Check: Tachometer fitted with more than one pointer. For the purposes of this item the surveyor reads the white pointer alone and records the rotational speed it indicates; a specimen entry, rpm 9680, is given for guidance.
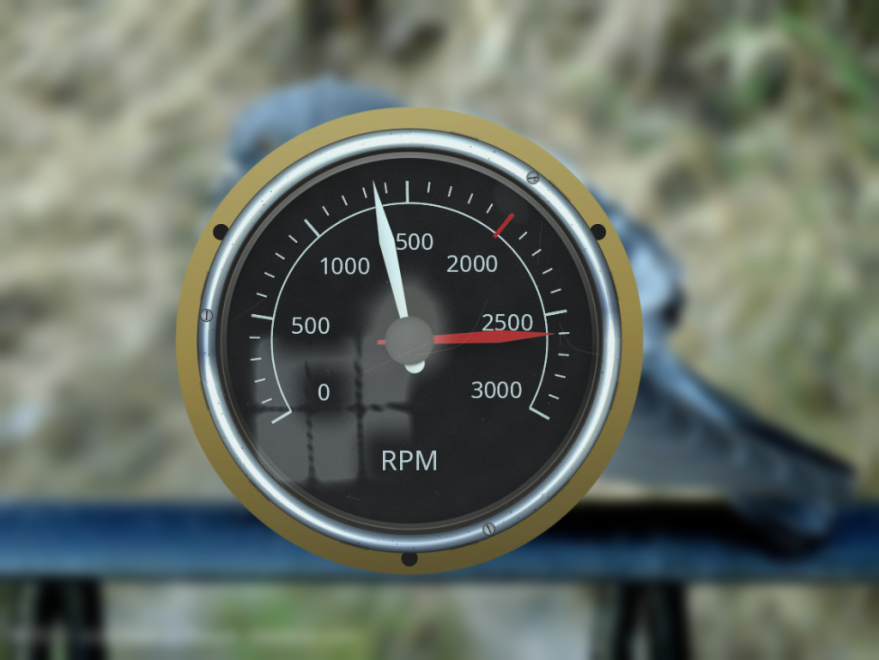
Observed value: rpm 1350
